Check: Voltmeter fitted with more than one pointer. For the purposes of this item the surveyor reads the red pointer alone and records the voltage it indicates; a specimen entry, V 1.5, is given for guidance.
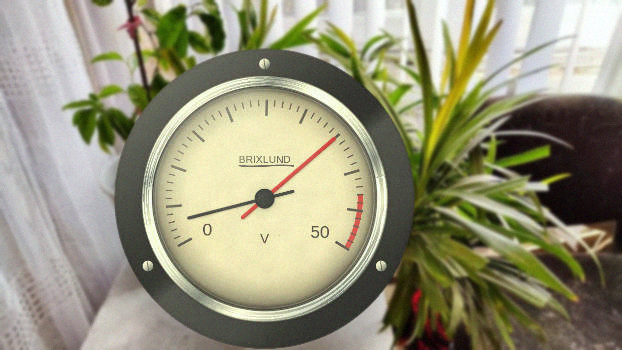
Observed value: V 35
